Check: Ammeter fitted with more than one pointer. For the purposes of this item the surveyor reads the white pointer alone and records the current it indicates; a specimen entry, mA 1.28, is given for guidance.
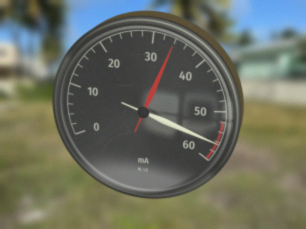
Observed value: mA 56
